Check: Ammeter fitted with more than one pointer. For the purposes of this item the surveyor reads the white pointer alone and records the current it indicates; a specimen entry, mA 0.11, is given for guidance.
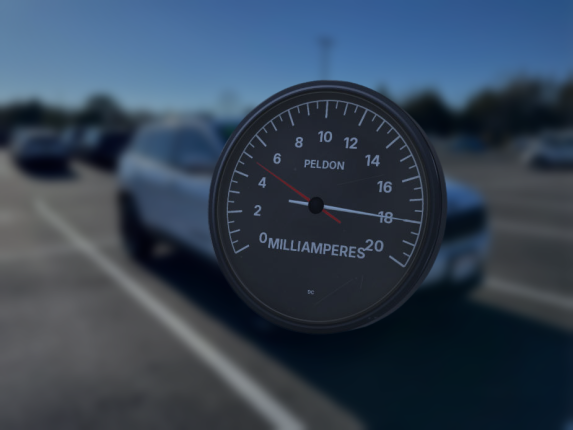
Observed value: mA 18
